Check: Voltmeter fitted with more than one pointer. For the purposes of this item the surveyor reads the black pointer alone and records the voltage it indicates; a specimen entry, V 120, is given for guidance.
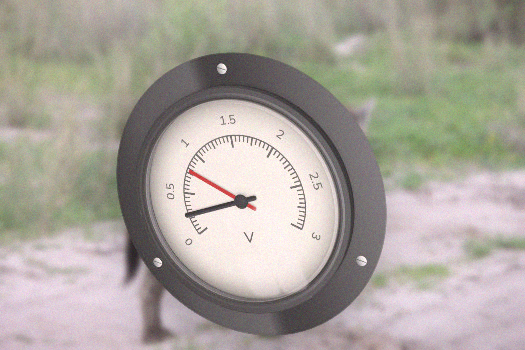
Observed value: V 0.25
